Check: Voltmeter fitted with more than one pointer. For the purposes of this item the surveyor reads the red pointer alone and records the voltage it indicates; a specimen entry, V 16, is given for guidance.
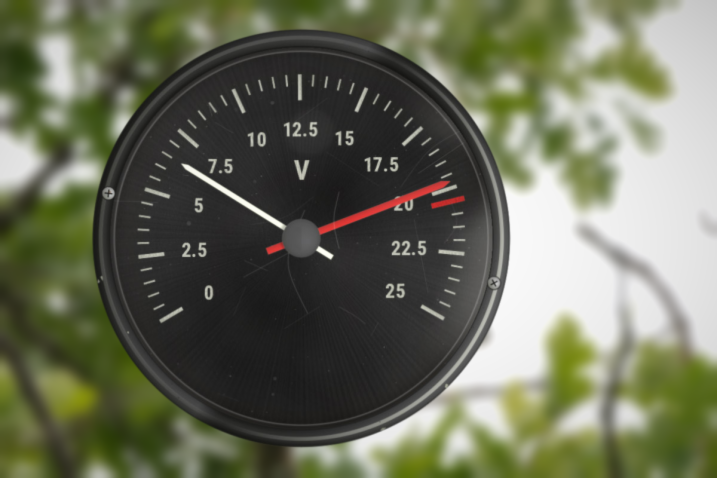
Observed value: V 19.75
